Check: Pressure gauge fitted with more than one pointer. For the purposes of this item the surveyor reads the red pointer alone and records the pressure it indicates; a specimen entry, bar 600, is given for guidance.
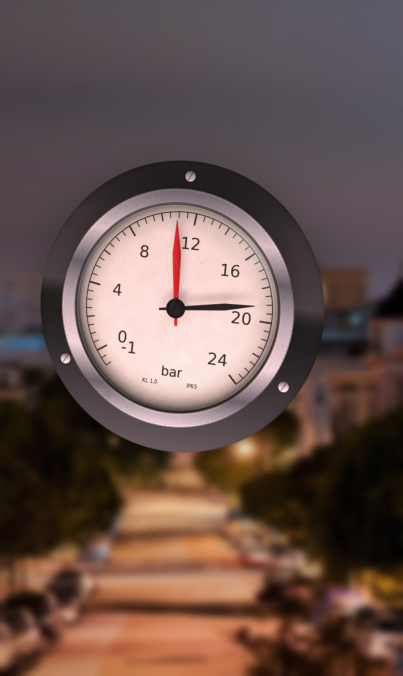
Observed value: bar 11
